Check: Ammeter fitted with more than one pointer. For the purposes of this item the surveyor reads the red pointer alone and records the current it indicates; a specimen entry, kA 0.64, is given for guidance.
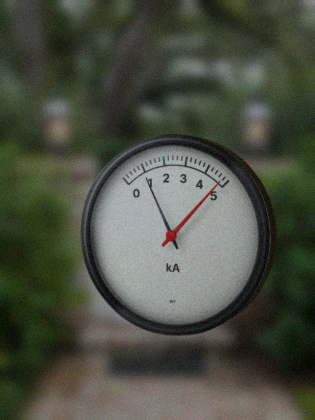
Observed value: kA 4.8
